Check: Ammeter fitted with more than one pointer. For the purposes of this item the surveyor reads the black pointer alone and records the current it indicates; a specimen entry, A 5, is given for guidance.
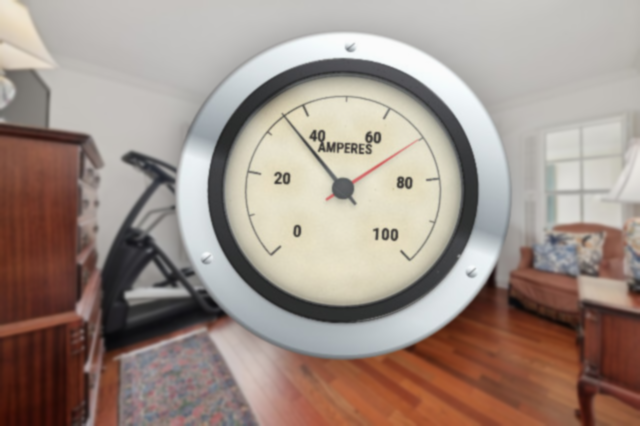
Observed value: A 35
